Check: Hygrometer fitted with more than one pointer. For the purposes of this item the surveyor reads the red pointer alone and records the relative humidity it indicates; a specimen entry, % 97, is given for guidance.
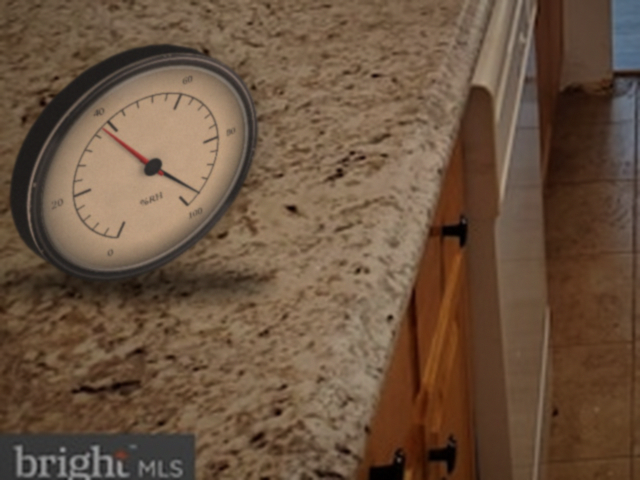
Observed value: % 38
